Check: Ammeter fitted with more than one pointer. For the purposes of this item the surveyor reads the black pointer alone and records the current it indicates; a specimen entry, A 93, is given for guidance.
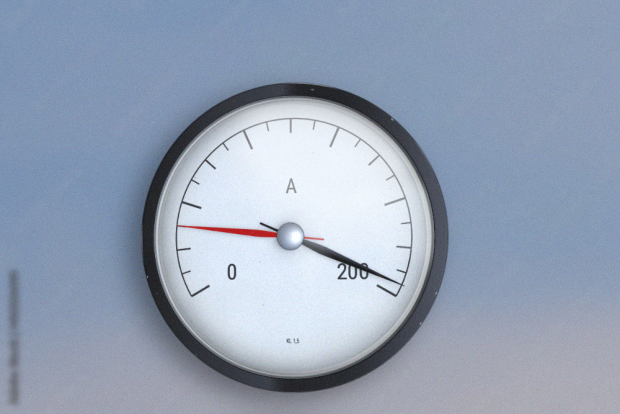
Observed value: A 195
